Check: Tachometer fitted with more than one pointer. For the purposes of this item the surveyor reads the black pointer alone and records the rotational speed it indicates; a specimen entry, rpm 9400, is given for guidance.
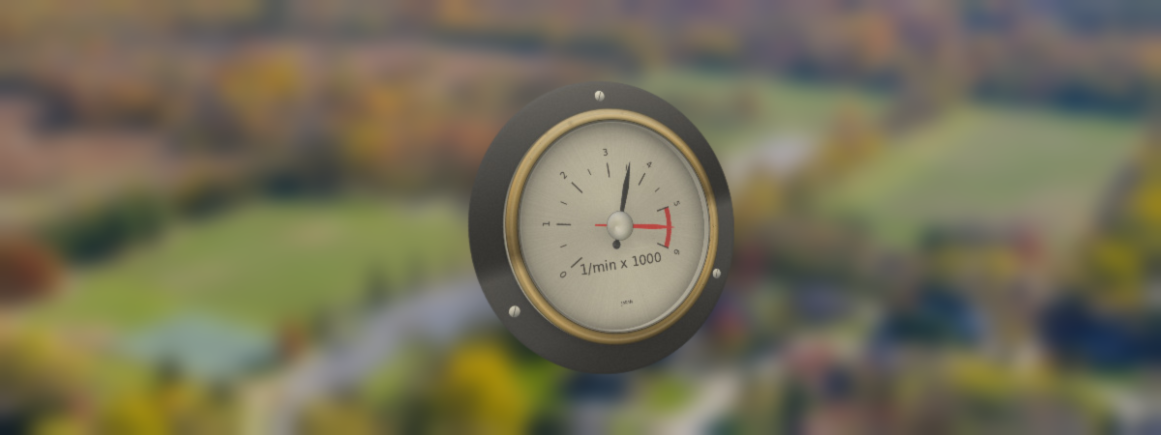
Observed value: rpm 3500
